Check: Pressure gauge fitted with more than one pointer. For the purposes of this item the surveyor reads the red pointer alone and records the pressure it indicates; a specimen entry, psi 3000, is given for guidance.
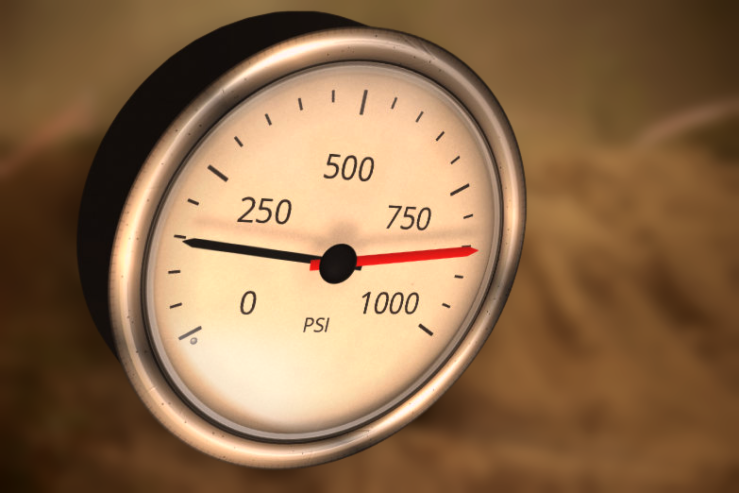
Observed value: psi 850
